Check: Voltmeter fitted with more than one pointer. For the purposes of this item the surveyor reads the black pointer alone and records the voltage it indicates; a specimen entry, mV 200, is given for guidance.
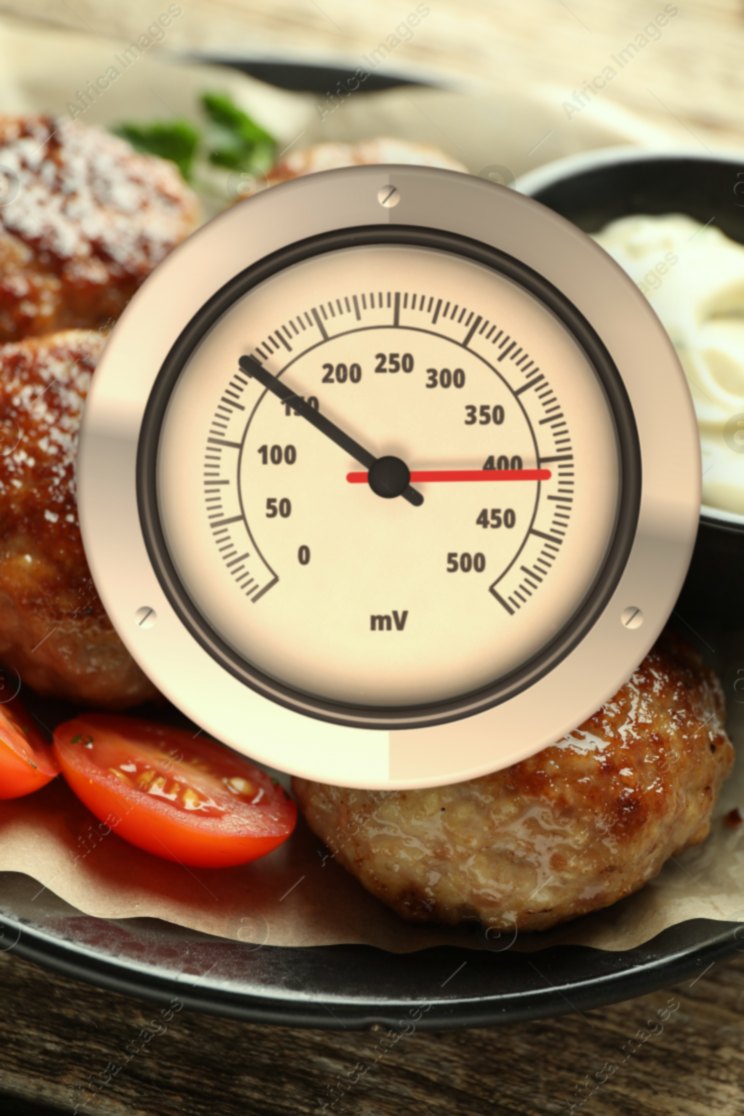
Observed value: mV 150
